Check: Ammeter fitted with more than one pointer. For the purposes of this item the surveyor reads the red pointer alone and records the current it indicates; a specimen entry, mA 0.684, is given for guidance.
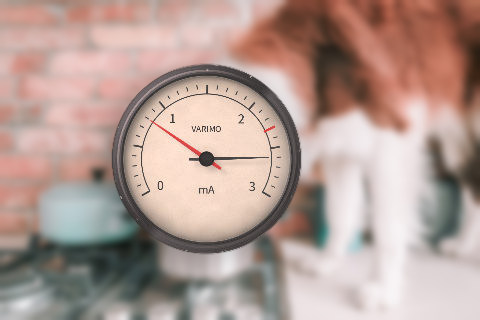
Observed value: mA 0.8
